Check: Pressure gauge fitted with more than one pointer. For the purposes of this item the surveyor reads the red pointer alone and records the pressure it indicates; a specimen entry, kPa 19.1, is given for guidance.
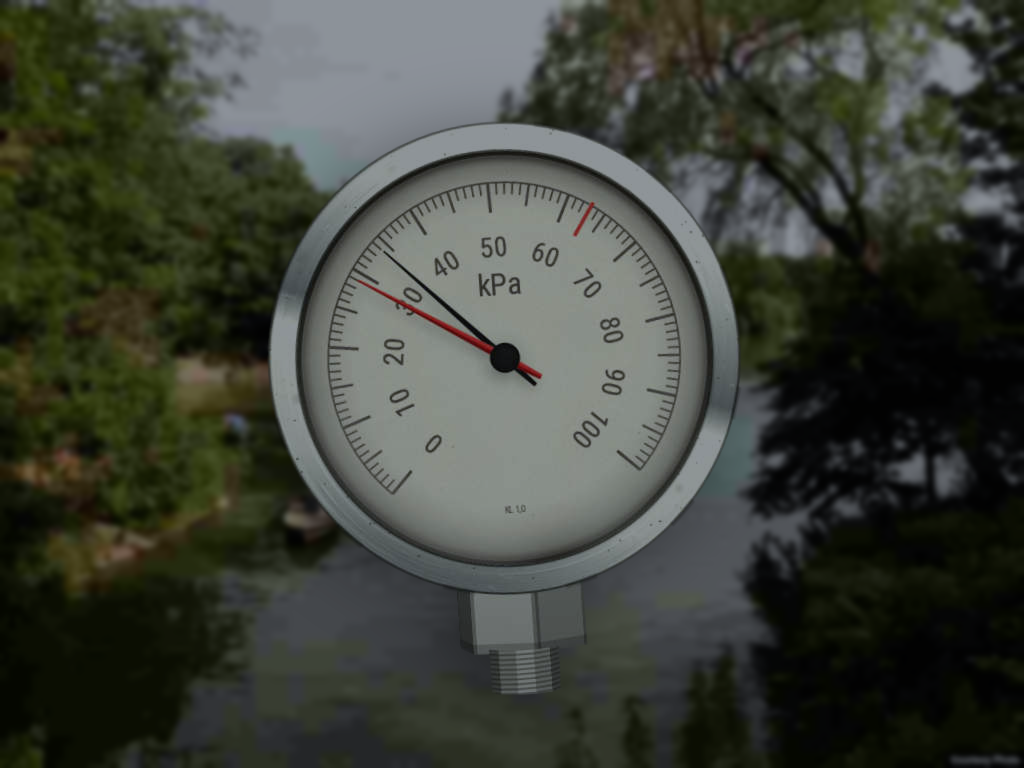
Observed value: kPa 29
